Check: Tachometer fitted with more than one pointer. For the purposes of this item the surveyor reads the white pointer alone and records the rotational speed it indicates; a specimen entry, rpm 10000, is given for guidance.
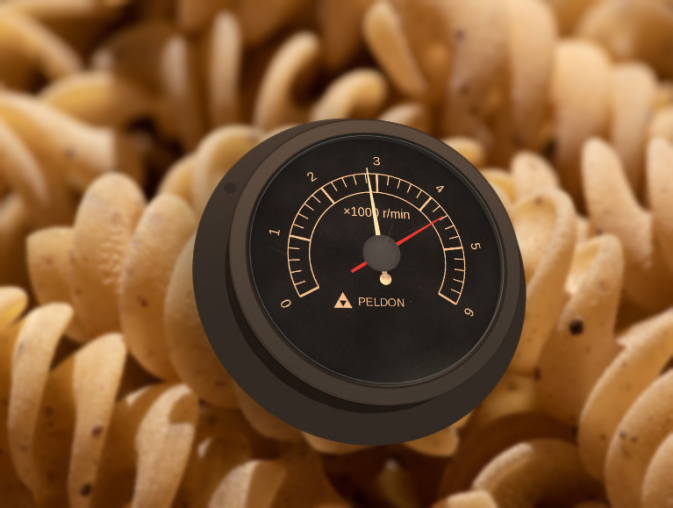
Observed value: rpm 2800
